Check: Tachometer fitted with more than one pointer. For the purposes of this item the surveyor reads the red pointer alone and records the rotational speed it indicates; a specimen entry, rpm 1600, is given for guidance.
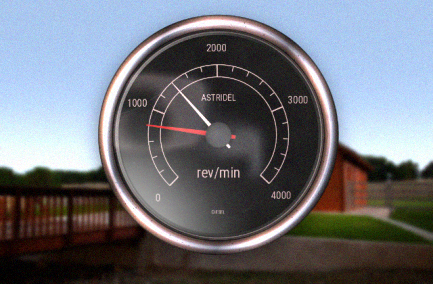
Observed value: rpm 800
